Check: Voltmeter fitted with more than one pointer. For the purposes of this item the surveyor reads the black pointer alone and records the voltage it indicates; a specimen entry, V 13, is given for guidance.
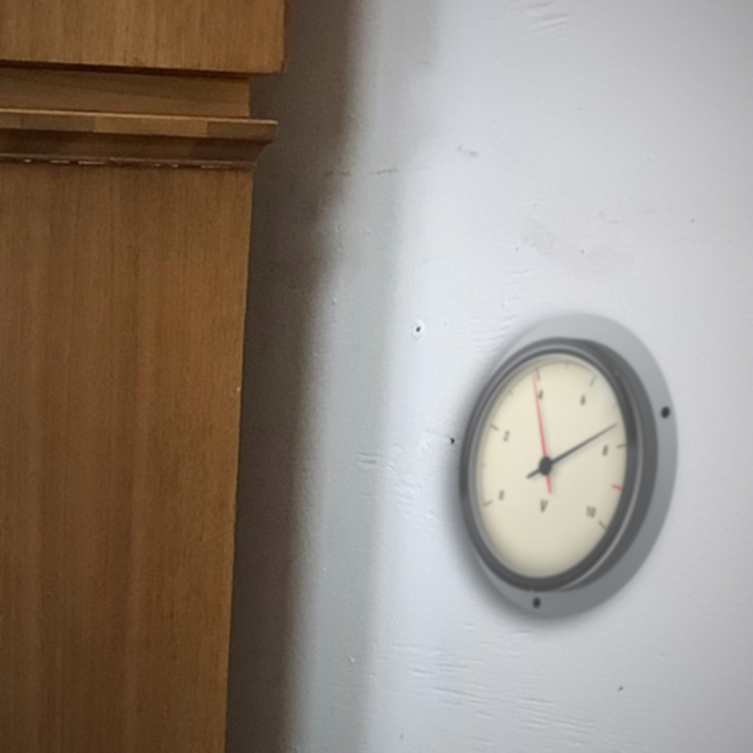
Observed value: V 7.5
